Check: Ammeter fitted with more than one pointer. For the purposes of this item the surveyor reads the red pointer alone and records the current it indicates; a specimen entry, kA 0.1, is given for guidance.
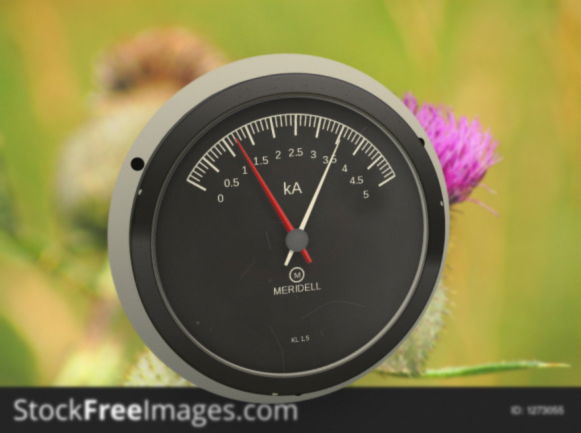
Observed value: kA 1.2
